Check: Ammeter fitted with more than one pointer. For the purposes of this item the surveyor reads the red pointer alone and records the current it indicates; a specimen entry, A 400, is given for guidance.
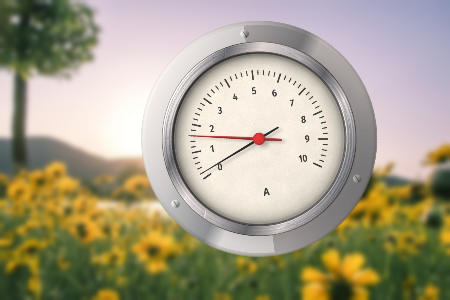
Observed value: A 1.6
